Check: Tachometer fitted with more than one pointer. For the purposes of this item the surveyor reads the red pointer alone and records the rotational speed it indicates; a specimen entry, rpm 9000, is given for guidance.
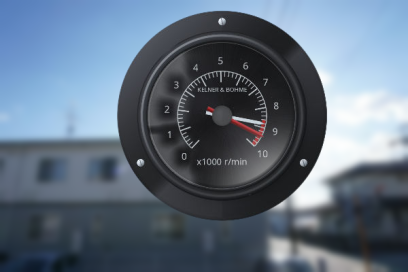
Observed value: rpm 9400
